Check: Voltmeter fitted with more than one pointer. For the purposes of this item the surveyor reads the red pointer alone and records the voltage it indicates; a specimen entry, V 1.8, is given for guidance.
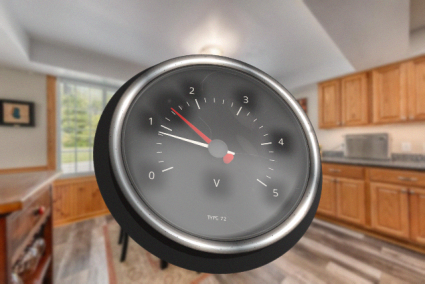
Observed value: V 1.4
